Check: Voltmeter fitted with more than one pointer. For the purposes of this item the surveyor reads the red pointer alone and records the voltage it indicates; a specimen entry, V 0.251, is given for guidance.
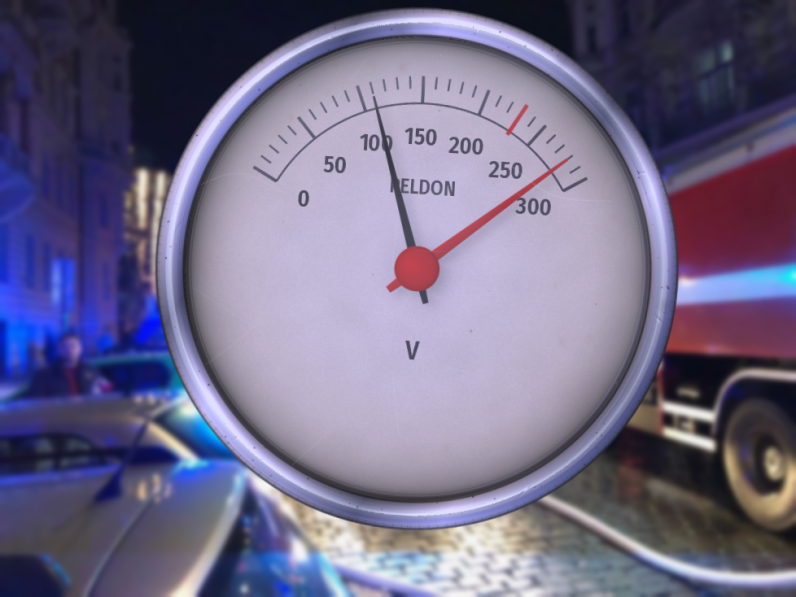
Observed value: V 280
